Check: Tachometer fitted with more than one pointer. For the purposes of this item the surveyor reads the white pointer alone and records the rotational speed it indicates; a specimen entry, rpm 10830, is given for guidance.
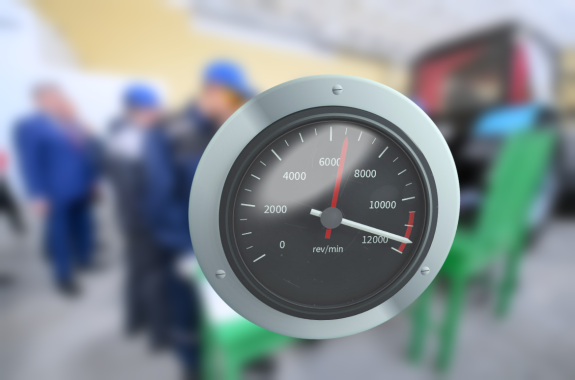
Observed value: rpm 11500
